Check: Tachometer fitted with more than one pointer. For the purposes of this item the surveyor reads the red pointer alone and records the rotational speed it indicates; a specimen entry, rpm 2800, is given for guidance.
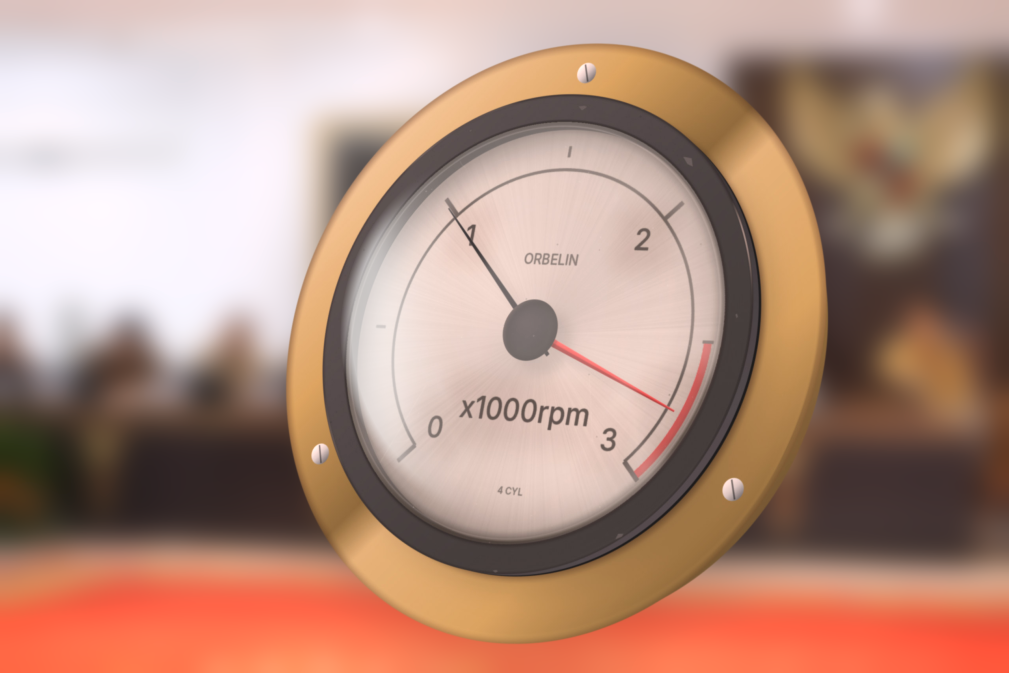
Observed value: rpm 2750
